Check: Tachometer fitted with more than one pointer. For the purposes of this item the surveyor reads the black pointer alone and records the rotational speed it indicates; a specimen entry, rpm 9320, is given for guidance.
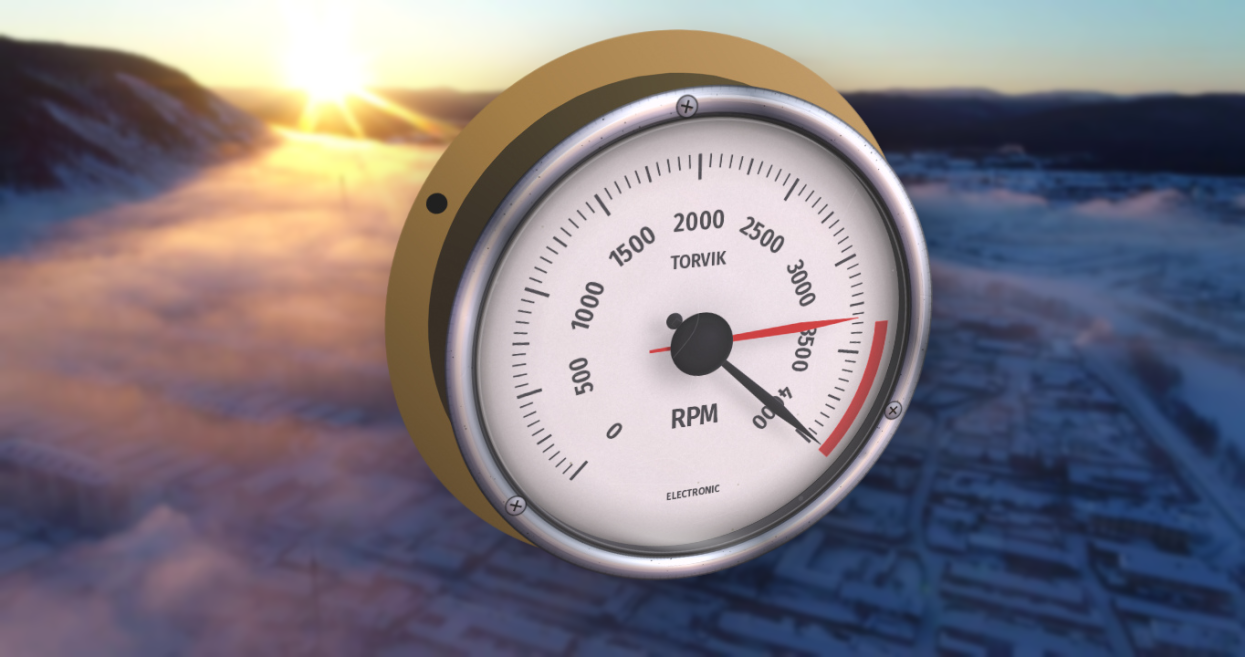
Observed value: rpm 3975
